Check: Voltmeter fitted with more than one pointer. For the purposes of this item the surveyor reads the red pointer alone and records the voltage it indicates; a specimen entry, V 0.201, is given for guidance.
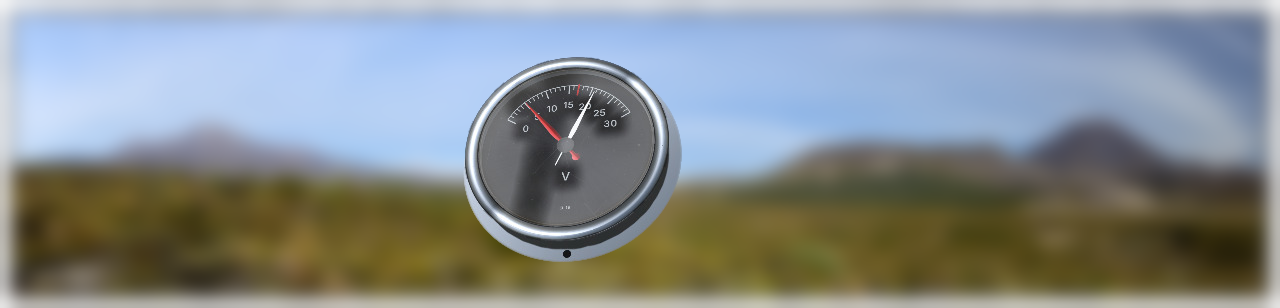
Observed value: V 5
